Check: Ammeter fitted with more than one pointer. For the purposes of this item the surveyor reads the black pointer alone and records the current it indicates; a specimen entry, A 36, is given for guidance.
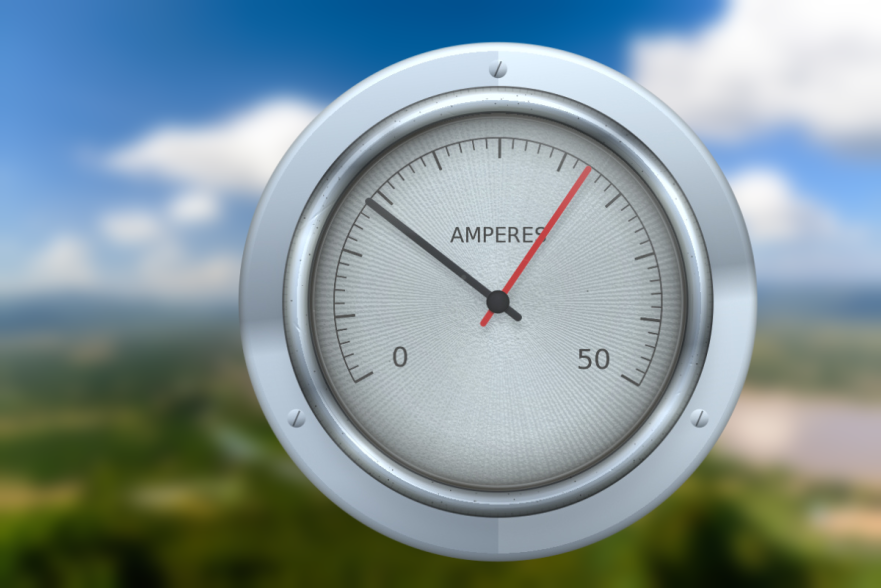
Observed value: A 14
